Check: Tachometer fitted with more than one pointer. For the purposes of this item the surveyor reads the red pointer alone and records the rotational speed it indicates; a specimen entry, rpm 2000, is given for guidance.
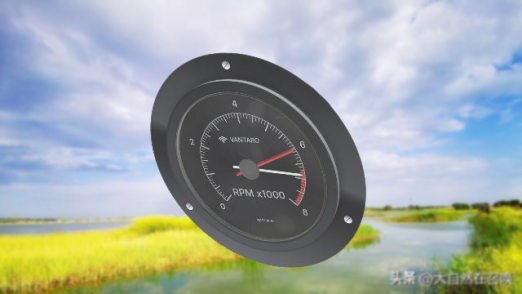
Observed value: rpm 6000
